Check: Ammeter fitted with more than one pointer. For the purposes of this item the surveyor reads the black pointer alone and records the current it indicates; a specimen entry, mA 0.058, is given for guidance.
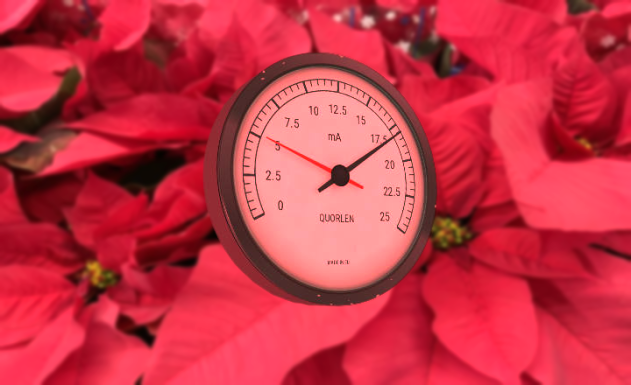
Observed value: mA 18
